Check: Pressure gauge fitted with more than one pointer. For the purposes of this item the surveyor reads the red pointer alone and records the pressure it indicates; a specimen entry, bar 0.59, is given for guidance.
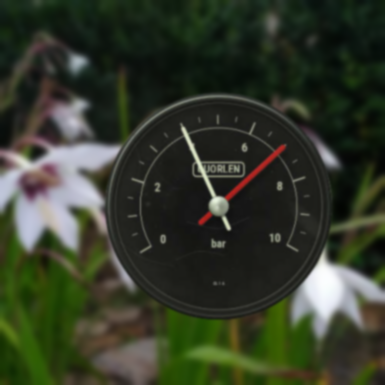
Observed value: bar 7
